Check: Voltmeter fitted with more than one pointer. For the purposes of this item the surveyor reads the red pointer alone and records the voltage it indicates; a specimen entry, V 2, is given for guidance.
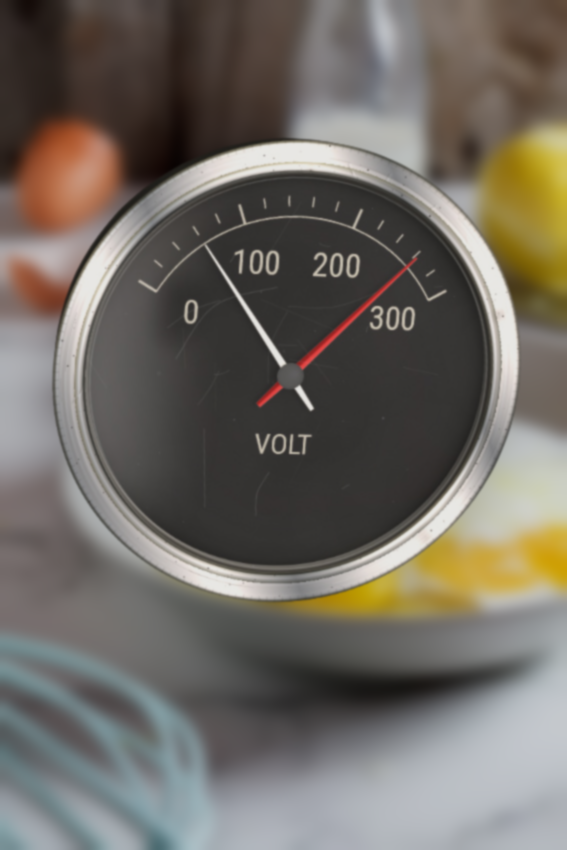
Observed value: V 260
